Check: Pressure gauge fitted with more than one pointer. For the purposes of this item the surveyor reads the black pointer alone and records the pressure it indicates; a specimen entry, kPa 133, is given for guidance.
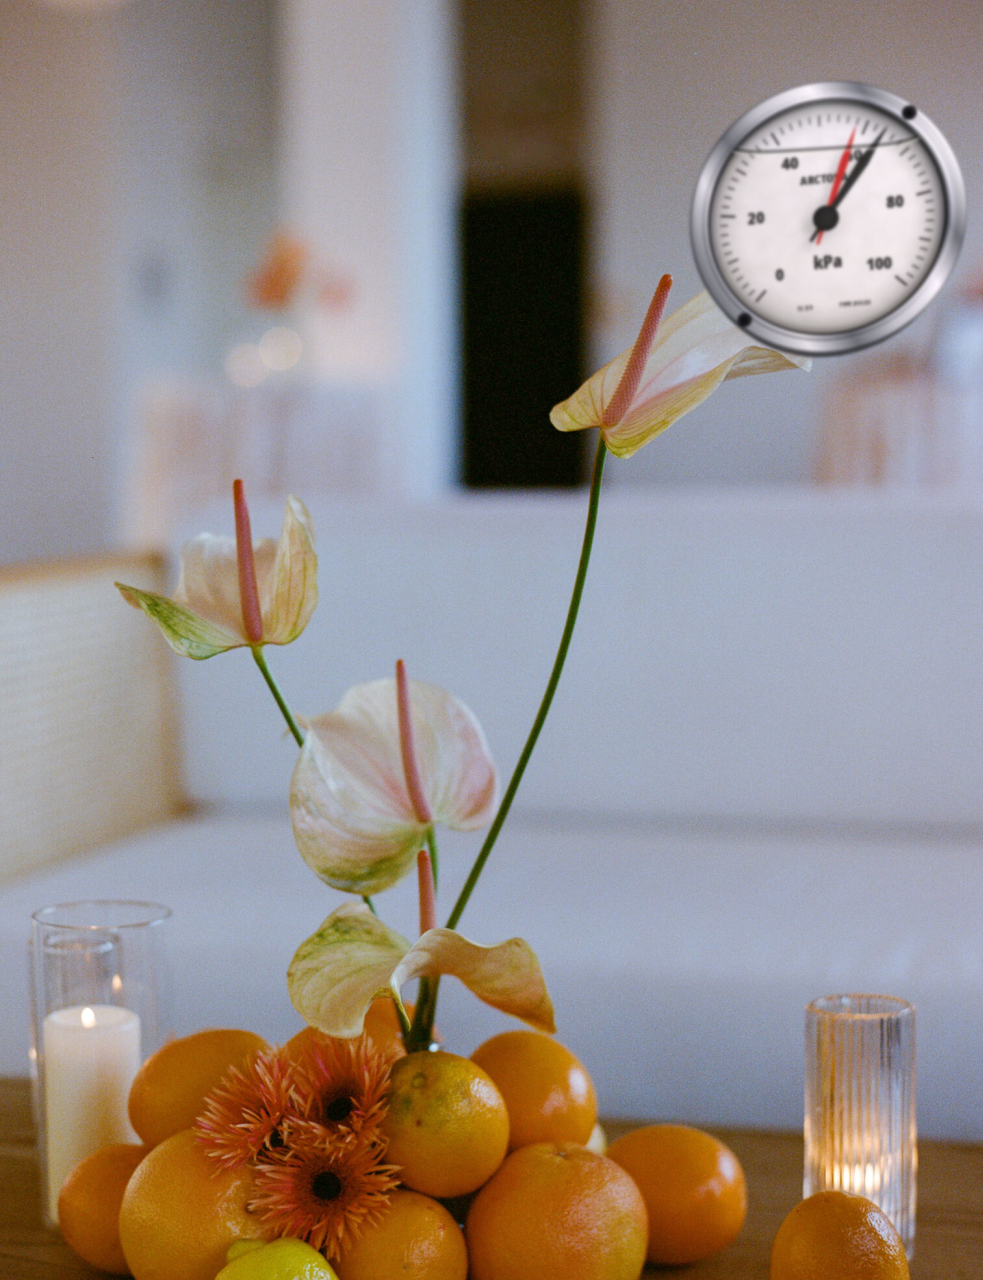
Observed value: kPa 64
